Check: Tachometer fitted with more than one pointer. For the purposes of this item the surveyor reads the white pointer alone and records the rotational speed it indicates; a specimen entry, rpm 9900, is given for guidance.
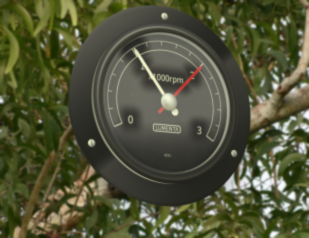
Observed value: rpm 1000
